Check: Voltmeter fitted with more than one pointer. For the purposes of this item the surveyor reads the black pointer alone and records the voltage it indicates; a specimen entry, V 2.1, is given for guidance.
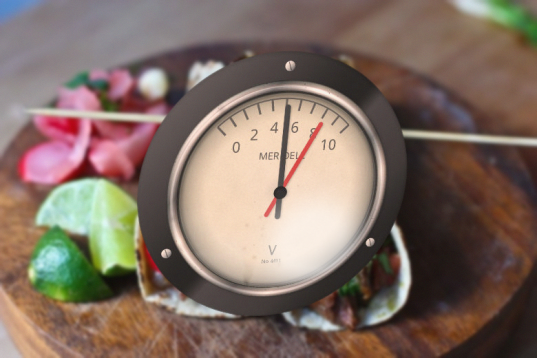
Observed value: V 5
